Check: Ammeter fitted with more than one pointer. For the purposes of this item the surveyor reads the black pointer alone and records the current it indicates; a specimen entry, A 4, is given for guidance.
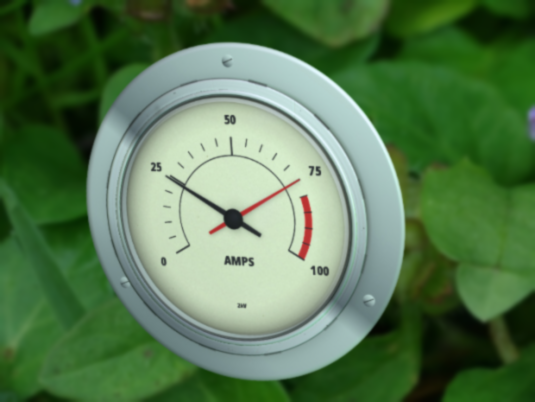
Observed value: A 25
